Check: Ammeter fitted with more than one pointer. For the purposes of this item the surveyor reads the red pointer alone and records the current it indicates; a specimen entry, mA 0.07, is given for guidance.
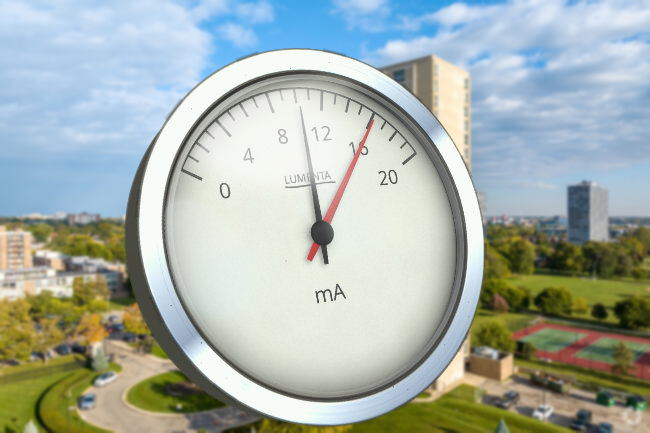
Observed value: mA 16
